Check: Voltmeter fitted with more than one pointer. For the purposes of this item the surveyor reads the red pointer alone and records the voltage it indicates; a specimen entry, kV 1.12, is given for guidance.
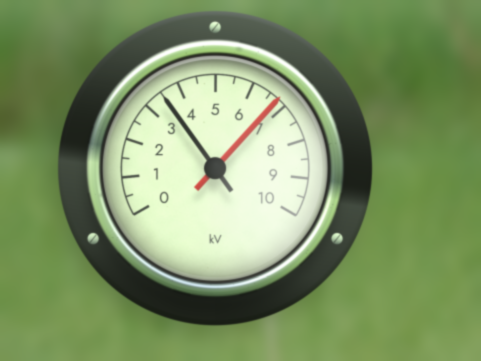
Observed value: kV 6.75
